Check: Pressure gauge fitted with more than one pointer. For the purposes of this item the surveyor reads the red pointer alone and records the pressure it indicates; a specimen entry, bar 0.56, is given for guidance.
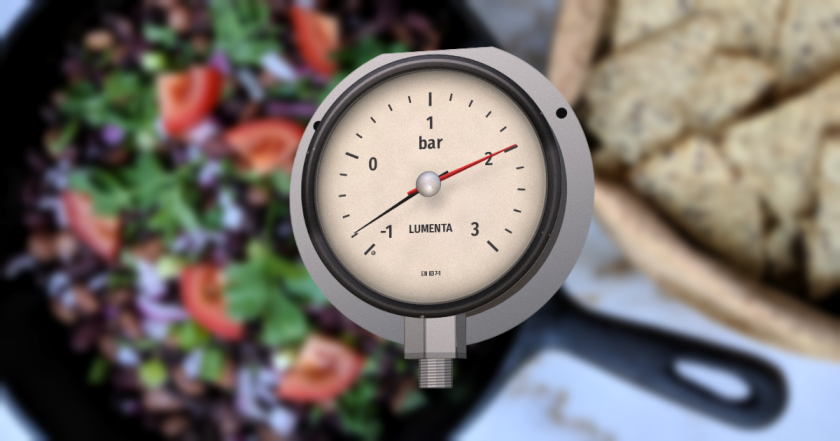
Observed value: bar 2
